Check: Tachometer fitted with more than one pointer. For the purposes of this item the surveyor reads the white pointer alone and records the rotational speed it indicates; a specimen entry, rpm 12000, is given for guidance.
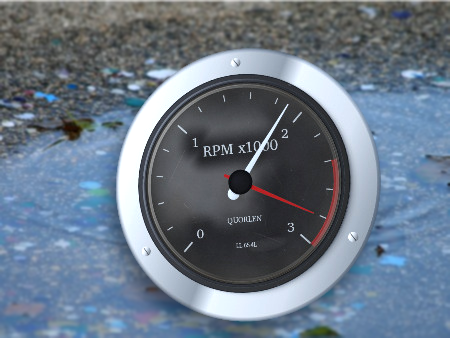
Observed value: rpm 1900
